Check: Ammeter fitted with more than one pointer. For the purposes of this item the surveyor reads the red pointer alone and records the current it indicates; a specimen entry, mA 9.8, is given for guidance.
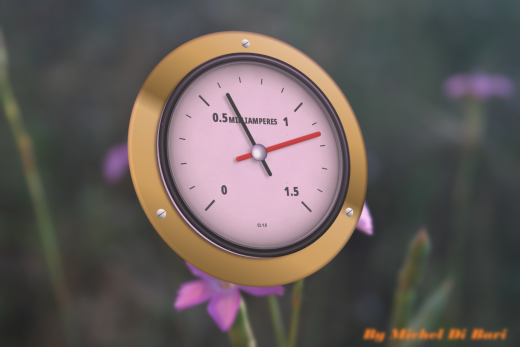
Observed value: mA 1.15
